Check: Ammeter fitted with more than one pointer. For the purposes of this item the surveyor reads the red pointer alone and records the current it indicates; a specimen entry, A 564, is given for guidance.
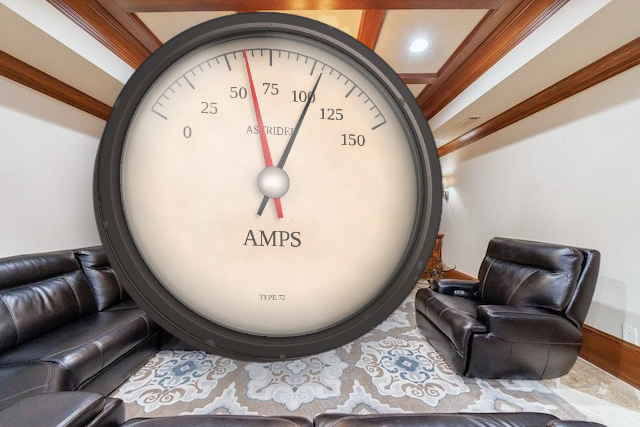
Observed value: A 60
